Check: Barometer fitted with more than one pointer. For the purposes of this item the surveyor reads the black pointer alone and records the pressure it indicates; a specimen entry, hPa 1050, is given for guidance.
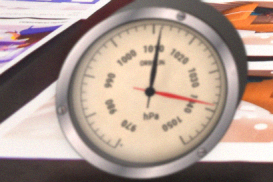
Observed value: hPa 1012
